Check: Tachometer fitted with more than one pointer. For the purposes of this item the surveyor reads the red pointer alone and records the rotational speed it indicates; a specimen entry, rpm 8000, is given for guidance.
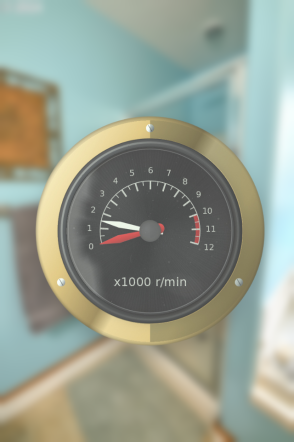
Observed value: rpm 0
